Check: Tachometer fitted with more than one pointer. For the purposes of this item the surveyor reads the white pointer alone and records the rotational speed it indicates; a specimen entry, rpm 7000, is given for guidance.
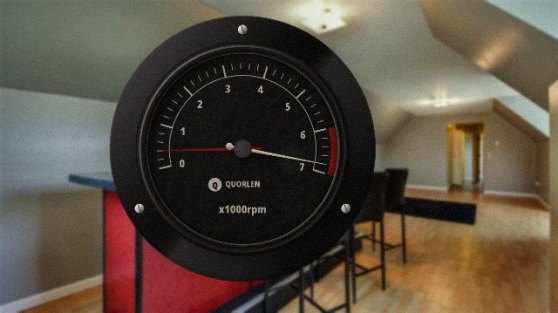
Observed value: rpm 6800
